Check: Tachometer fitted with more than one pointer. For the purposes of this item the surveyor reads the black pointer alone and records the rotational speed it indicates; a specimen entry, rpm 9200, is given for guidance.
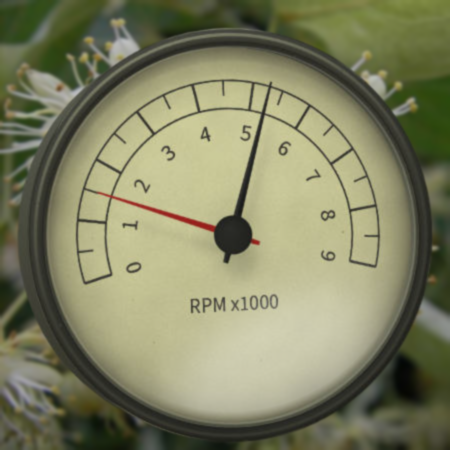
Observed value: rpm 5250
